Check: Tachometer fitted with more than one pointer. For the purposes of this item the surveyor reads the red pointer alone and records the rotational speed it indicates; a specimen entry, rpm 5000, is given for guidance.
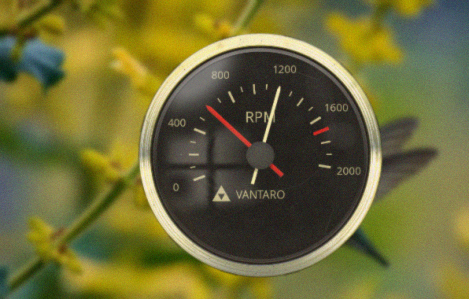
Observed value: rpm 600
